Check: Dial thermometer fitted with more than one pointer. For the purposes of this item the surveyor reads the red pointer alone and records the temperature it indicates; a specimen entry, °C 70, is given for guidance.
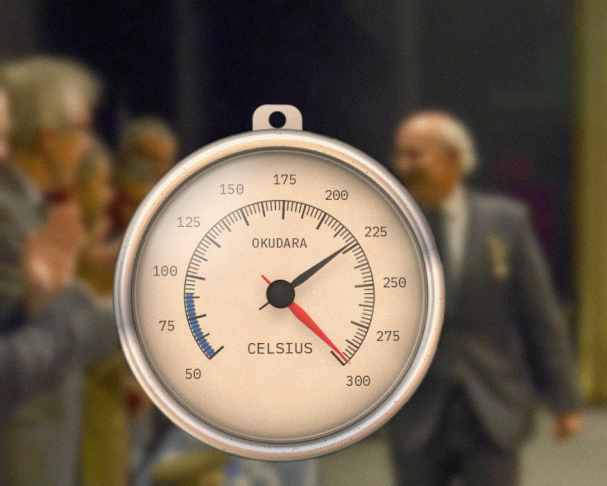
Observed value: °C 297.5
